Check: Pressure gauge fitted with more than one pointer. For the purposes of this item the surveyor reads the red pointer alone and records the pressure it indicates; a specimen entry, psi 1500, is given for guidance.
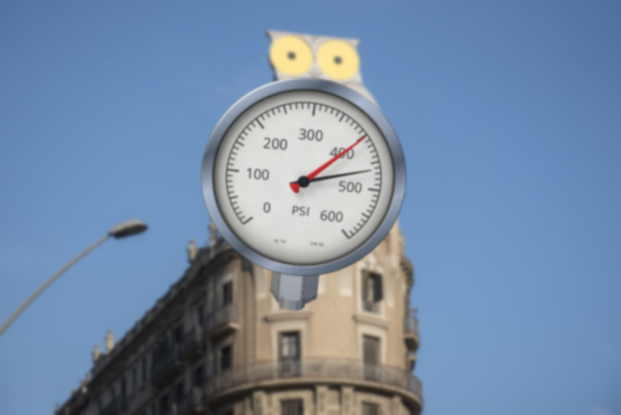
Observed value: psi 400
